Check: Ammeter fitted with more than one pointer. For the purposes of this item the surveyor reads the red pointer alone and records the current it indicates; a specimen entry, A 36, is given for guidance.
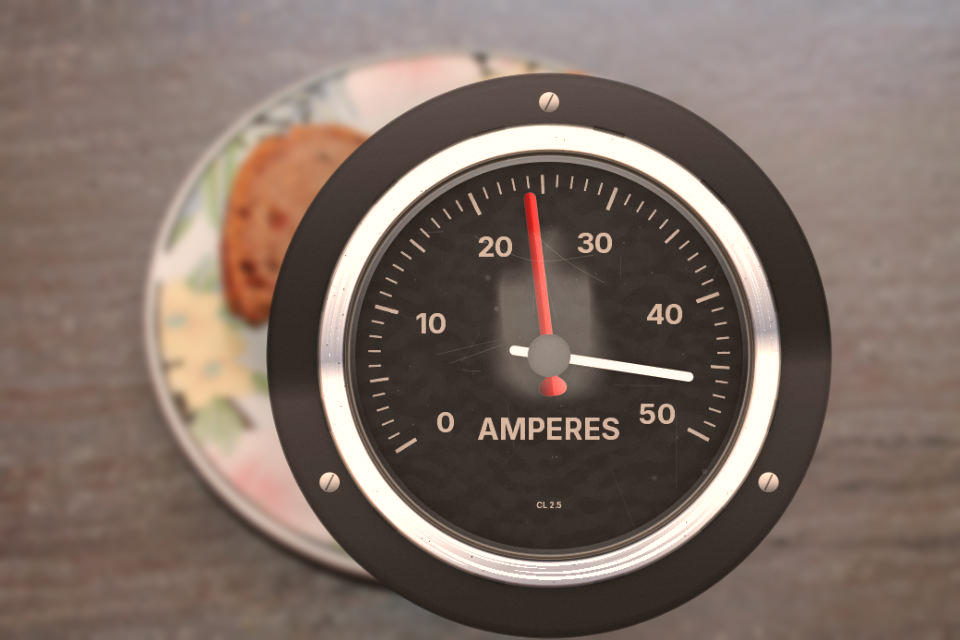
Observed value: A 24
